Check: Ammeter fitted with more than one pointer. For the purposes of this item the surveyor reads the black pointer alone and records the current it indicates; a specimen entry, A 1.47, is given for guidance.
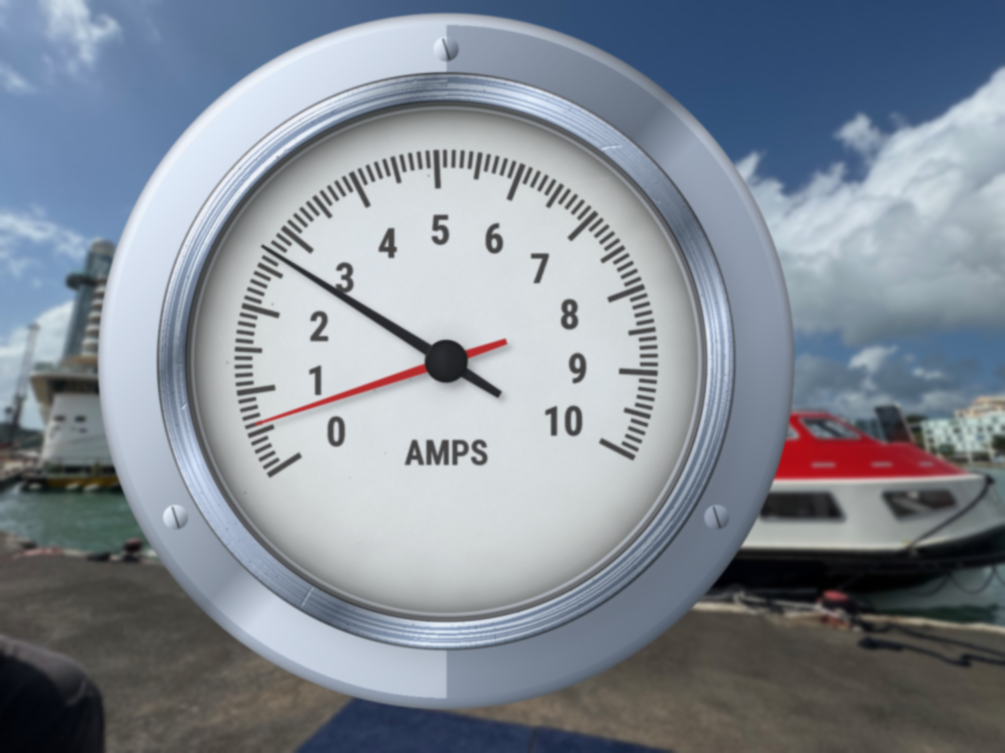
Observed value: A 2.7
